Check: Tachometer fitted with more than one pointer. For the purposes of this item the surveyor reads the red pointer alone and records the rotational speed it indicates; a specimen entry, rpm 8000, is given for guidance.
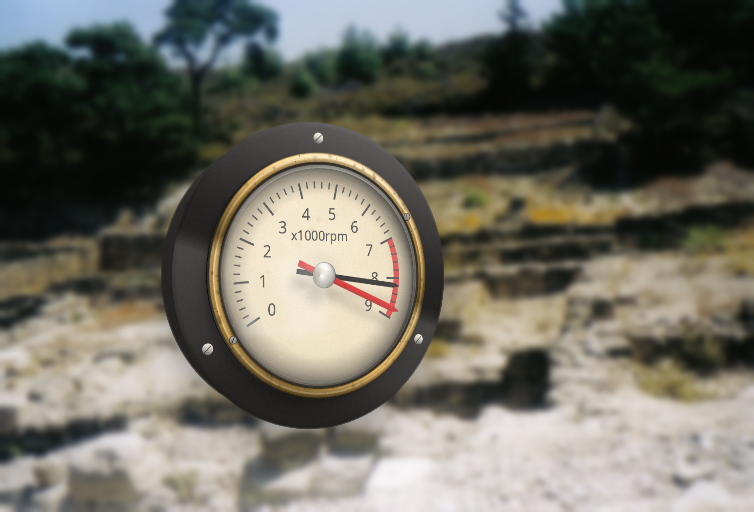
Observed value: rpm 8800
